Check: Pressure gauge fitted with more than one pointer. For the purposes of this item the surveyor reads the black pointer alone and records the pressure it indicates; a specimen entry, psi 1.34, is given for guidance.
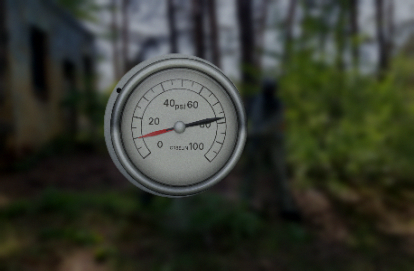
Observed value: psi 77.5
